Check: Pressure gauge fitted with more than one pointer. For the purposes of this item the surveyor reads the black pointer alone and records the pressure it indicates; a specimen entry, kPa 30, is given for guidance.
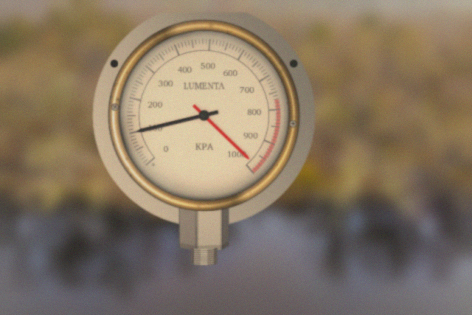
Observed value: kPa 100
